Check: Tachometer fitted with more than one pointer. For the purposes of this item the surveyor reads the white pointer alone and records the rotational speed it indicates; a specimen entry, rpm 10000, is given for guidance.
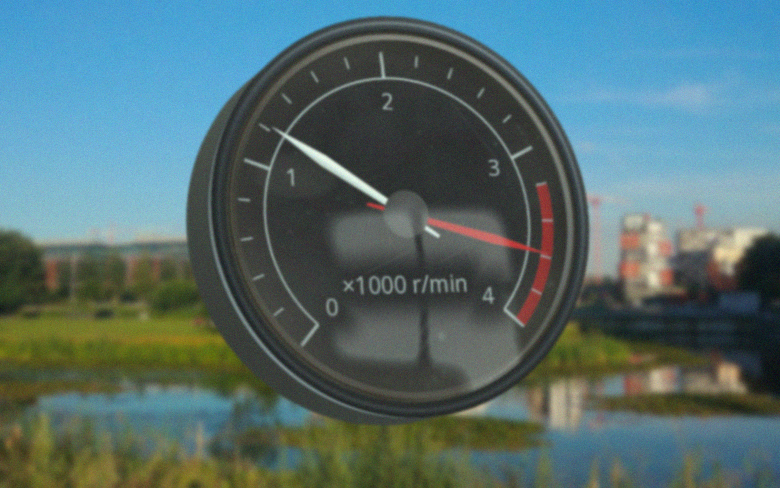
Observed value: rpm 1200
